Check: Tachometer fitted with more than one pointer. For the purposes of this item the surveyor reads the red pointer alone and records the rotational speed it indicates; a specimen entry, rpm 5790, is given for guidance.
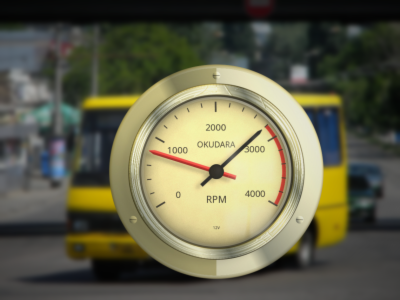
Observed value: rpm 800
